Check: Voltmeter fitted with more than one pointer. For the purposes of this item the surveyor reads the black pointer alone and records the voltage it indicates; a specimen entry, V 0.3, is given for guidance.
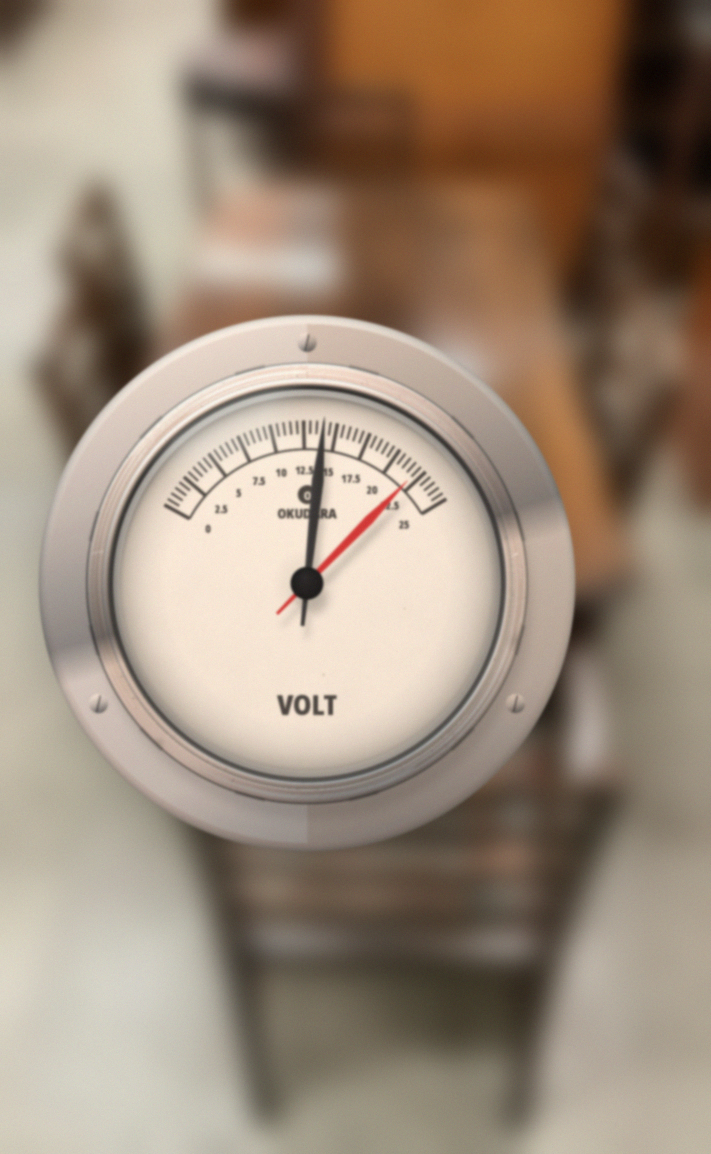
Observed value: V 14
